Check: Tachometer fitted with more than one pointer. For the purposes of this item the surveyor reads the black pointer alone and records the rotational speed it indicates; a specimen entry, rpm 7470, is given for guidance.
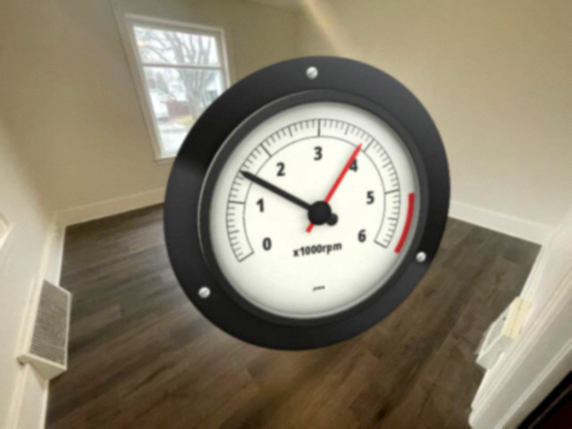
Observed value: rpm 1500
